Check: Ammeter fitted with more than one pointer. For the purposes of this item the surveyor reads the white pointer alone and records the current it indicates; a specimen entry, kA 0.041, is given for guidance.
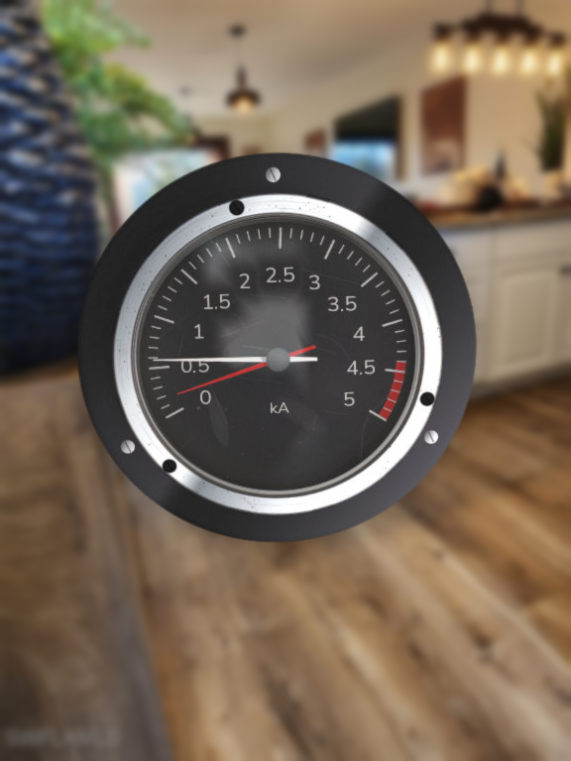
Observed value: kA 0.6
